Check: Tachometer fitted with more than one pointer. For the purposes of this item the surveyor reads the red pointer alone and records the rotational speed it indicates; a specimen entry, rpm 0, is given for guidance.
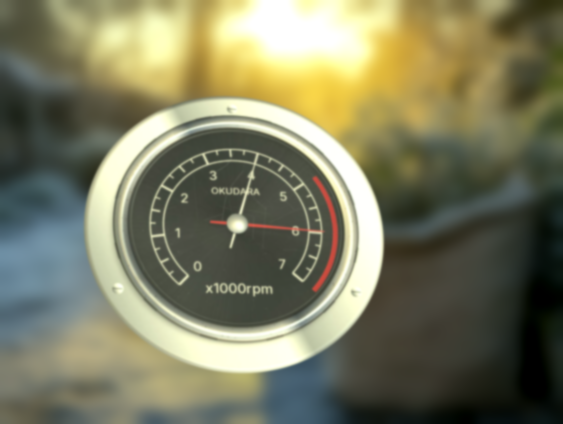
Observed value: rpm 6000
